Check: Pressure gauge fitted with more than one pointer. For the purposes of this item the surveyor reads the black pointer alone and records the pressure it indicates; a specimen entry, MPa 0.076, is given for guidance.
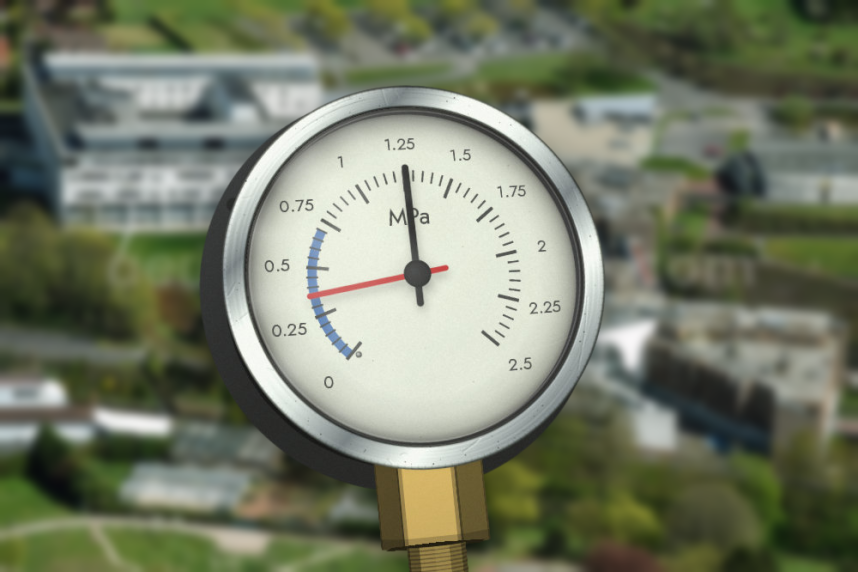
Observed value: MPa 1.25
